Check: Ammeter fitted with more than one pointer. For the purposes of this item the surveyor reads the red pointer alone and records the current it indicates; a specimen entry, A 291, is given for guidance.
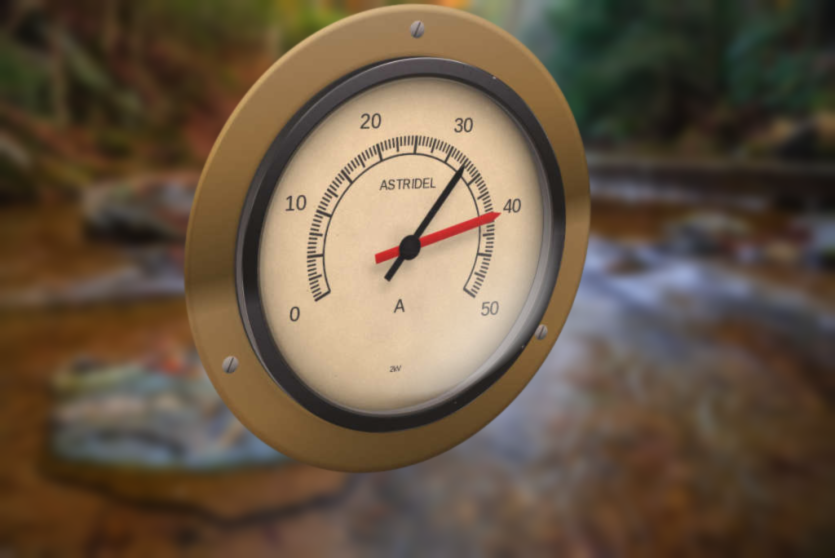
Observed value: A 40
